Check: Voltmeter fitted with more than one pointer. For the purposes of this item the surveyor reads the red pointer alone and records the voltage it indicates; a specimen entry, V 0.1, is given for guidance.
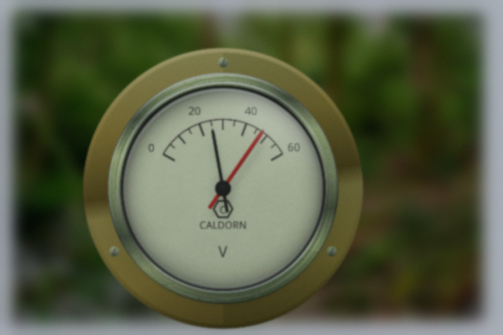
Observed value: V 47.5
